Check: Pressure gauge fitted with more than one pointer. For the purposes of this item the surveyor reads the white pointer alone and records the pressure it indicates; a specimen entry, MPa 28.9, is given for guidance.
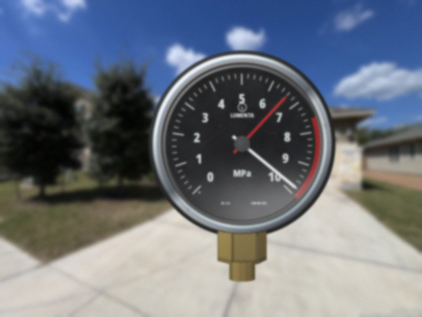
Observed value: MPa 9.8
